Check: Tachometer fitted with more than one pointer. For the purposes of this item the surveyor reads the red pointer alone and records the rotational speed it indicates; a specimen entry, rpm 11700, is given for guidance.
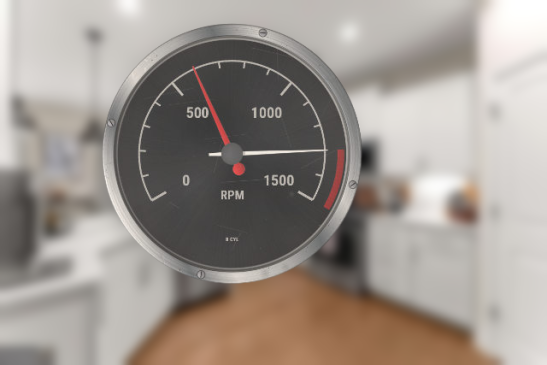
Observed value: rpm 600
